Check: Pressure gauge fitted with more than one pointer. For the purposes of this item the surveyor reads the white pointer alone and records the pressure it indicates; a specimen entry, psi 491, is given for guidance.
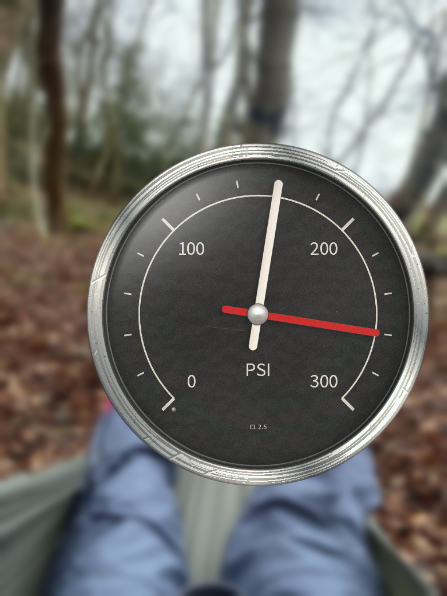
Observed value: psi 160
